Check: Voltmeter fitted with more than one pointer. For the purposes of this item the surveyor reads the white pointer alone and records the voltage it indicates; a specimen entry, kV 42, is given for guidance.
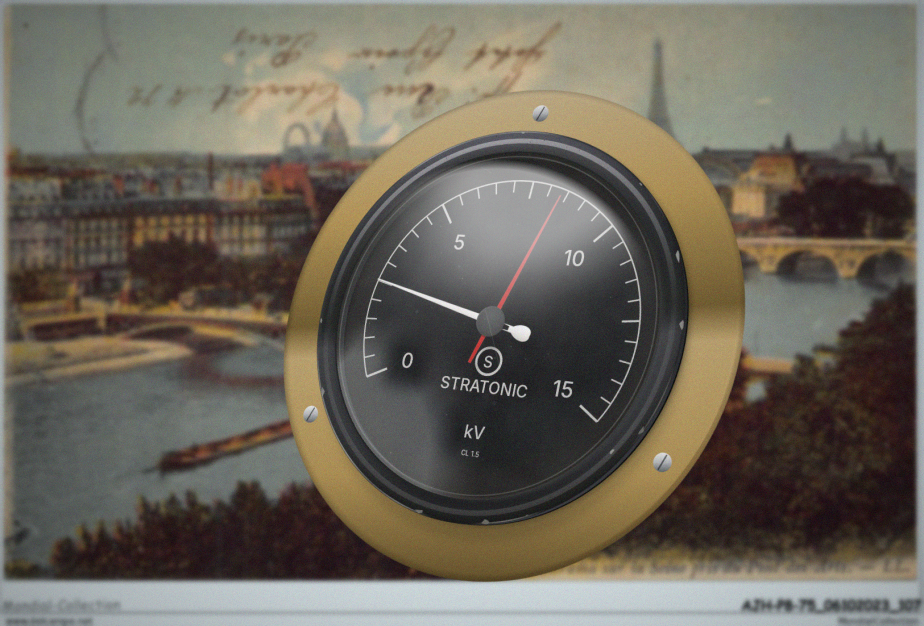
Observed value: kV 2.5
